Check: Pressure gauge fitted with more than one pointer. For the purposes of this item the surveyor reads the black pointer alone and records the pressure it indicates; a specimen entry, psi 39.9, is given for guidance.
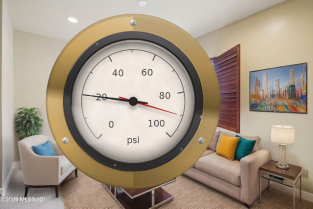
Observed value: psi 20
